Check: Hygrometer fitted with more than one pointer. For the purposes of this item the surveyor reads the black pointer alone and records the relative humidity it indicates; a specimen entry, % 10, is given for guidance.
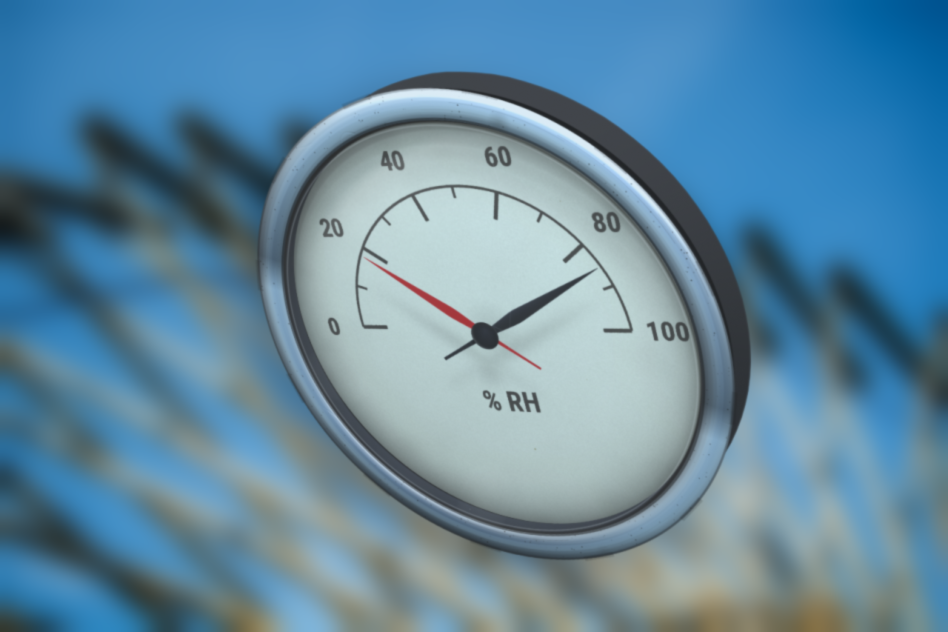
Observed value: % 85
